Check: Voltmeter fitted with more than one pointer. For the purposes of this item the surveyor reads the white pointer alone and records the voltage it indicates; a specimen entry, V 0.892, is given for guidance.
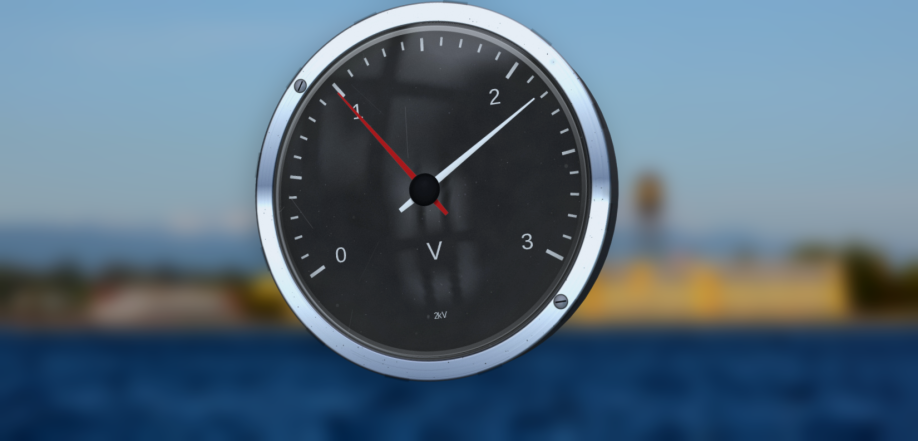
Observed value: V 2.2
